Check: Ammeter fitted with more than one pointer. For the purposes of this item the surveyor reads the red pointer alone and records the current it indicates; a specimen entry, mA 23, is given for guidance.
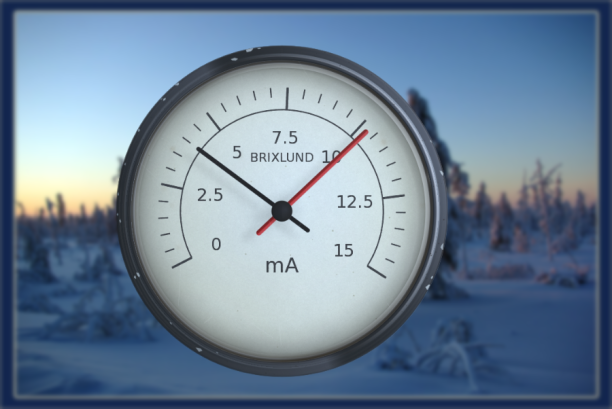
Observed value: mA 10.25
